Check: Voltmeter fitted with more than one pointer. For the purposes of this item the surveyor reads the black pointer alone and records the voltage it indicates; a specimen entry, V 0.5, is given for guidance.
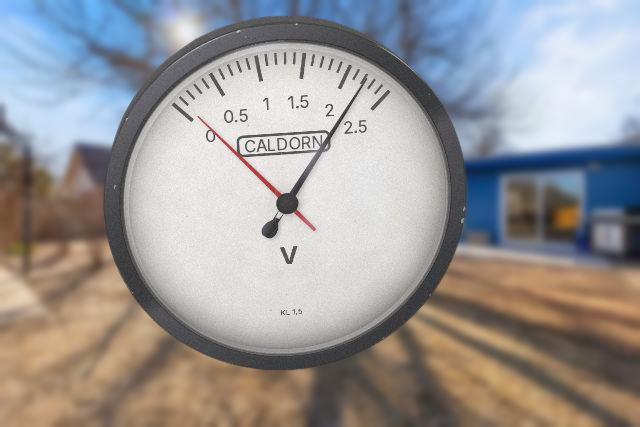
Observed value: V 2.2
